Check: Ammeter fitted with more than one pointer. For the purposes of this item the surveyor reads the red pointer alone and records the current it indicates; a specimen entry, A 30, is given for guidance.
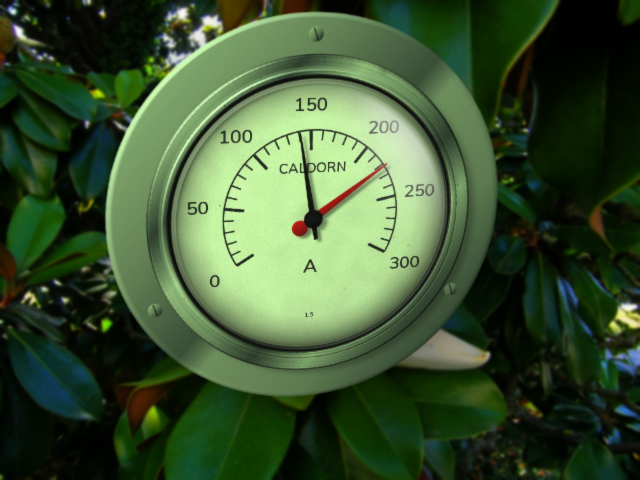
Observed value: A 220
